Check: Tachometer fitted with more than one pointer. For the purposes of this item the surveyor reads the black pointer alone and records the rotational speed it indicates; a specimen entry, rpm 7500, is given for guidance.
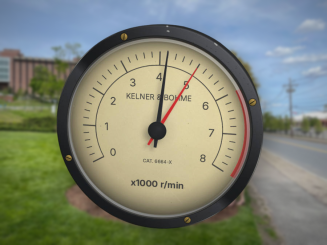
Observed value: rpm 4200
